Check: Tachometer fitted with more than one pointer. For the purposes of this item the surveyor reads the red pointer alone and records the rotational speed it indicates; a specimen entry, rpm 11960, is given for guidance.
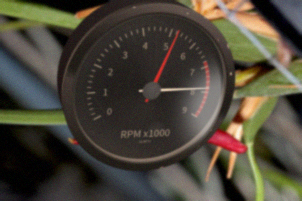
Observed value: rpm 5200
